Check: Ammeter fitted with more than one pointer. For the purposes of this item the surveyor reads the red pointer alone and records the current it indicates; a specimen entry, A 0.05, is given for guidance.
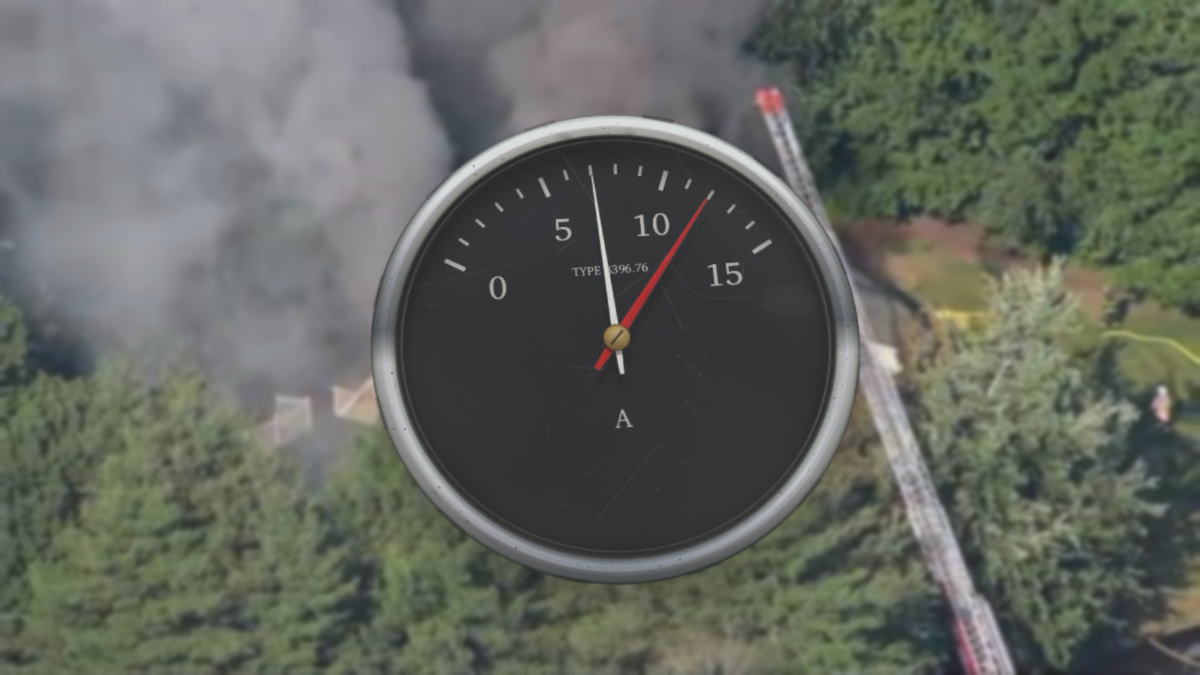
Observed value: A 12
